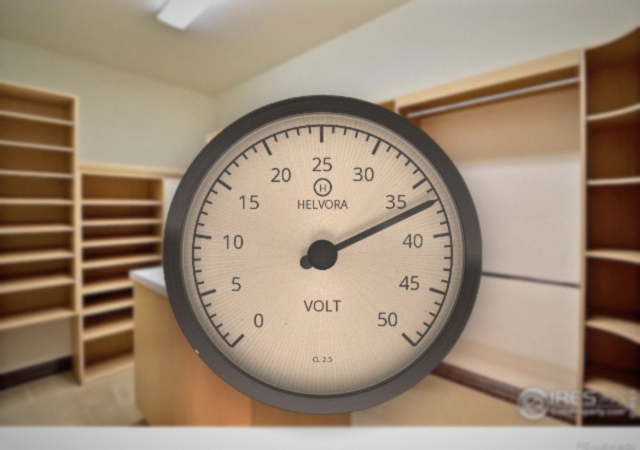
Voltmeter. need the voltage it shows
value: 37 V
